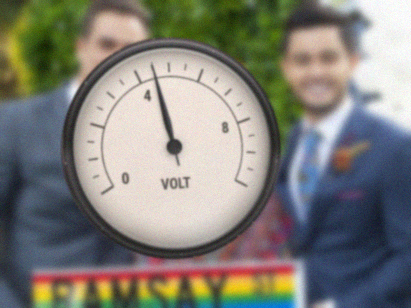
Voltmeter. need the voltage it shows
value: 4.5 V
